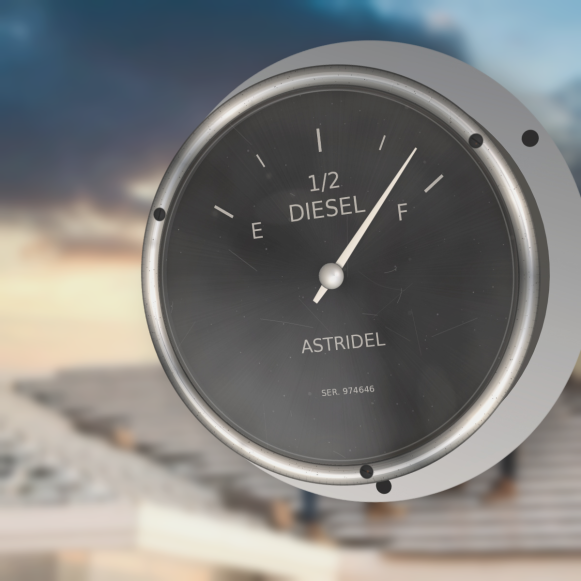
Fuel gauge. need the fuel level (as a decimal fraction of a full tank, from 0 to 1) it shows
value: 0.875
